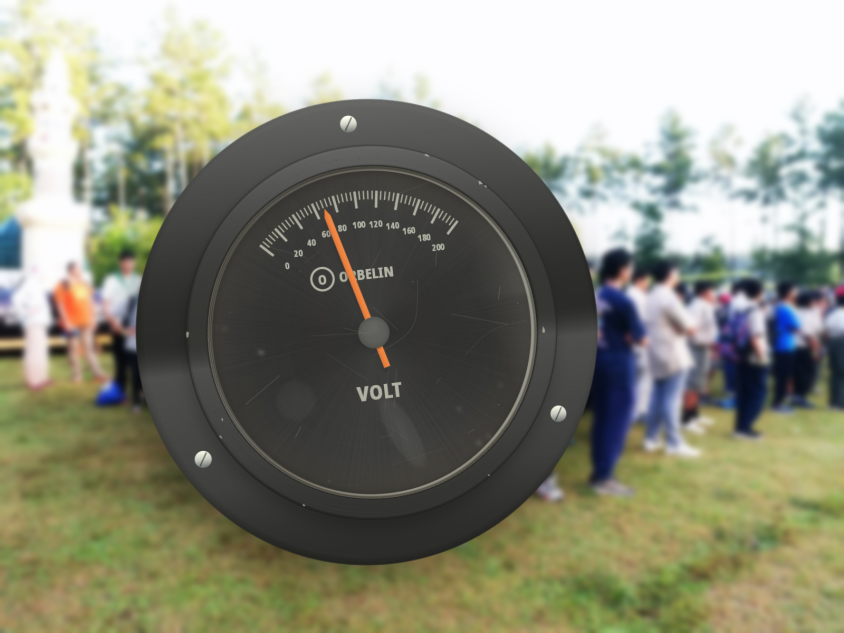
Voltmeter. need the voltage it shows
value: 68 V
